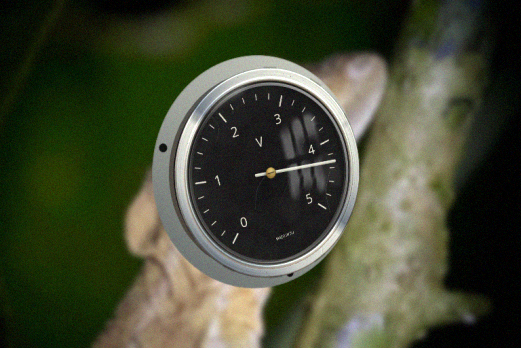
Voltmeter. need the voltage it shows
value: 4.3 V
